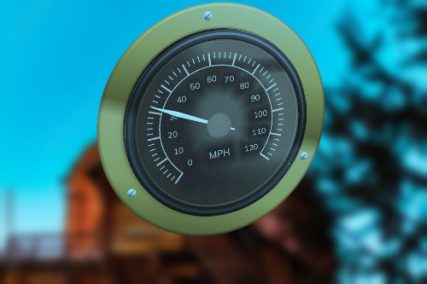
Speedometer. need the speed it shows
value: 32 mph
